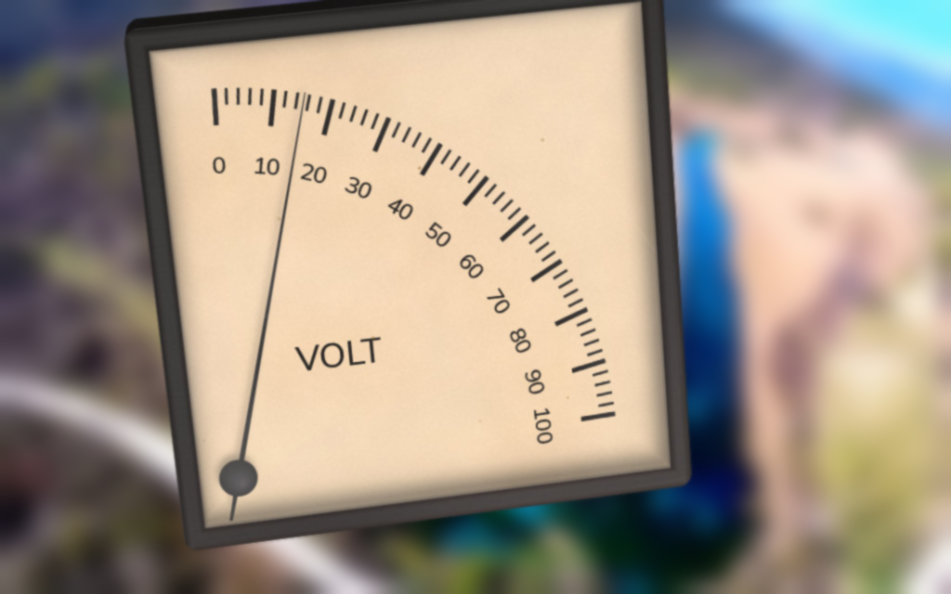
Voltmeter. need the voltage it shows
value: 15 V
